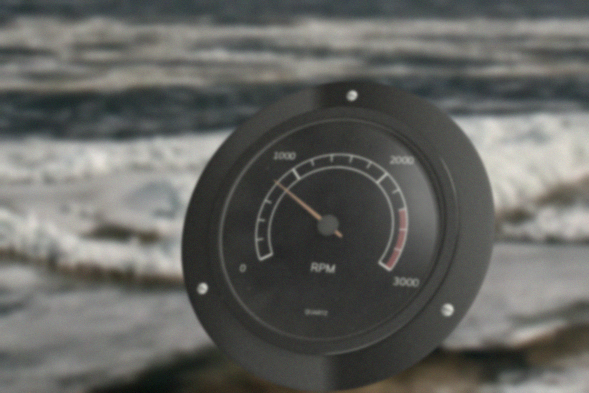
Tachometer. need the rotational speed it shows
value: 800 rpm
